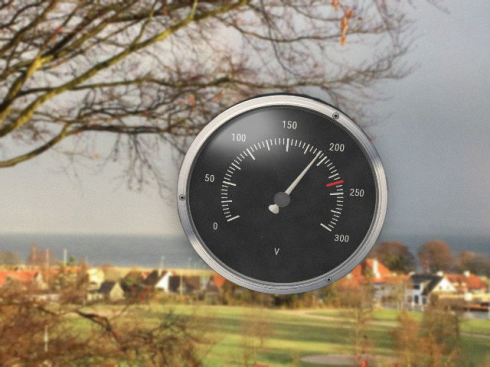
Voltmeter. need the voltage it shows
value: 190 V
